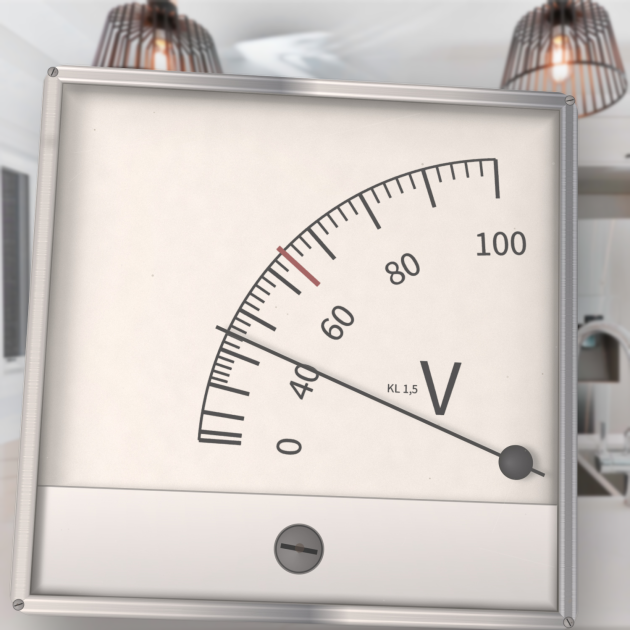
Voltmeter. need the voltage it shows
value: 44 V
